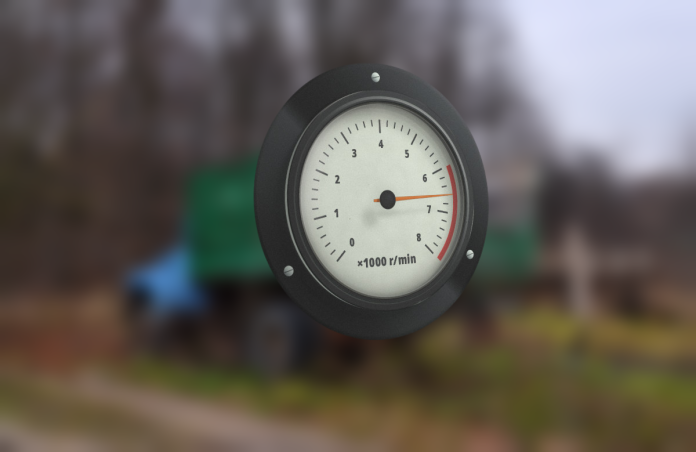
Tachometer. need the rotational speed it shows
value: 6600 rpm
